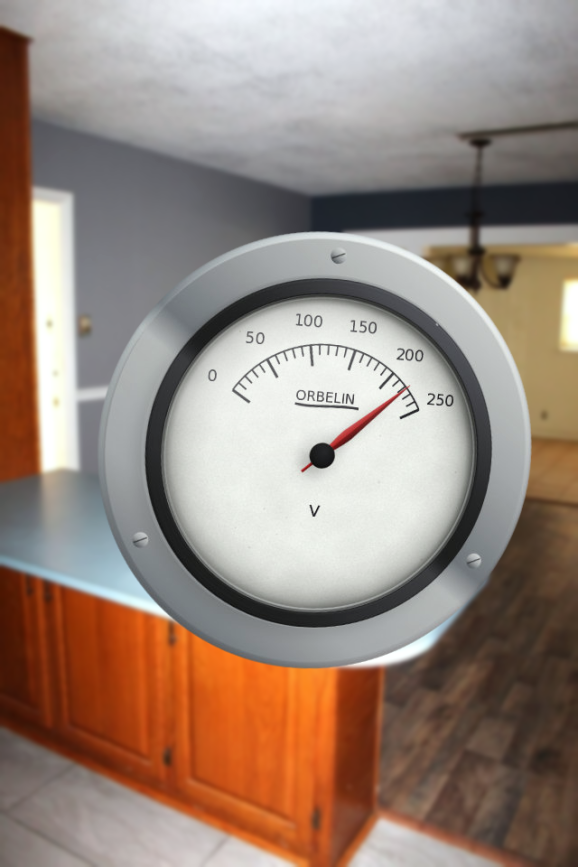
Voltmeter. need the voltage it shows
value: 220 V
